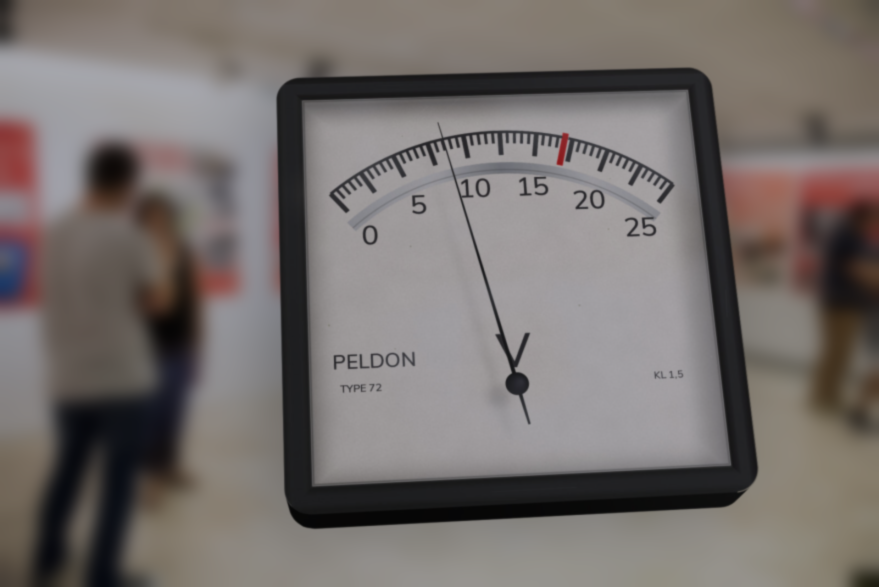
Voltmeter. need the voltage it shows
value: 8.5 V
